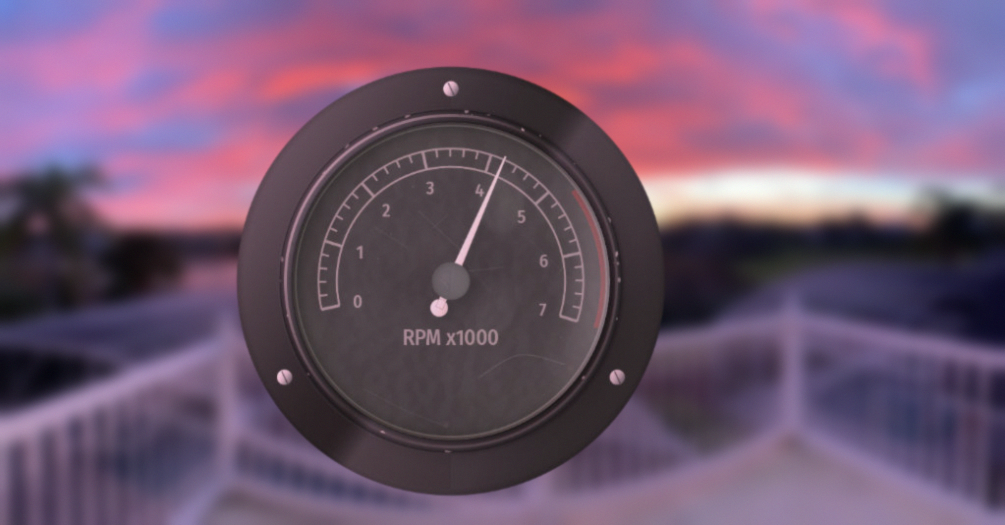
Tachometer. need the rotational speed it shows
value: 4200 rpm
